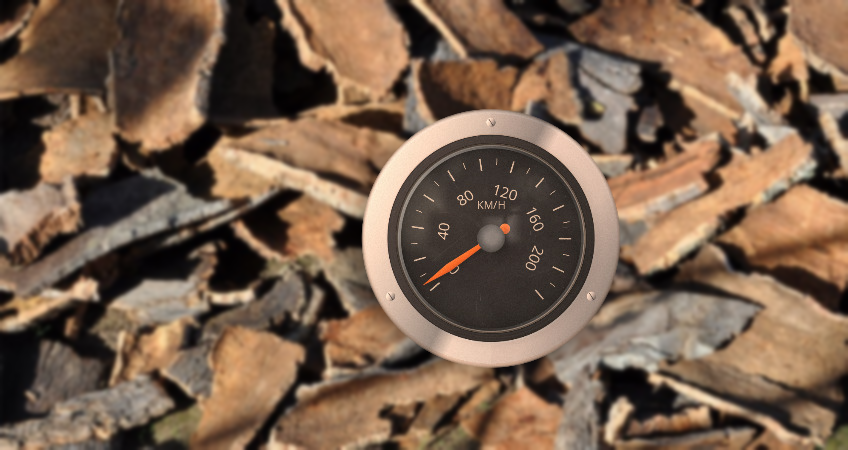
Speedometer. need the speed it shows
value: 5 km/h
